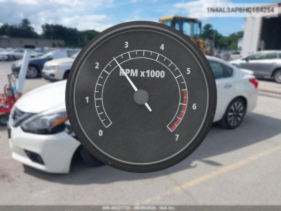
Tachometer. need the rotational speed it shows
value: 2500 rpm
